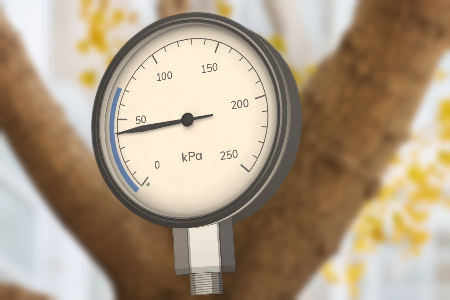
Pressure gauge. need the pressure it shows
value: 40 kPa
